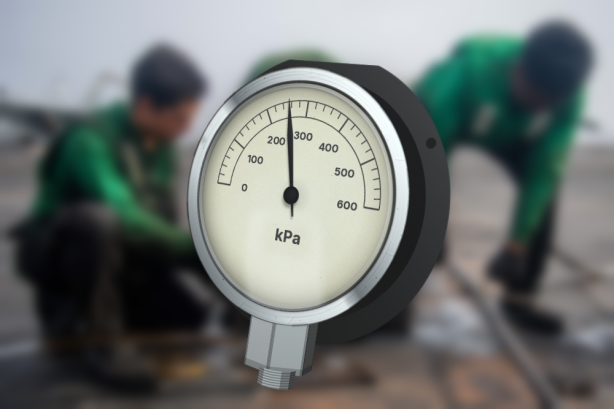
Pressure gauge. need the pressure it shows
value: 260 kPa
